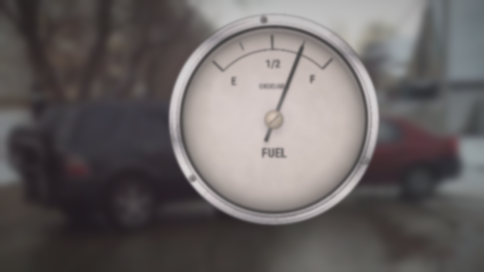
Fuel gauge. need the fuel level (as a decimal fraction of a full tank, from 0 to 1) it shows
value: 0.75
